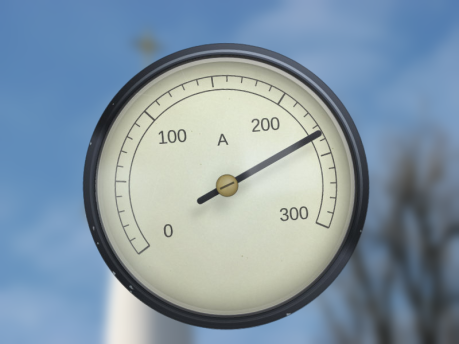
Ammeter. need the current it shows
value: 235 A
